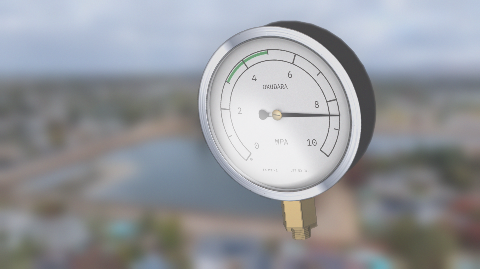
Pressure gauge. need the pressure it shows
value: 8.5 MPa
